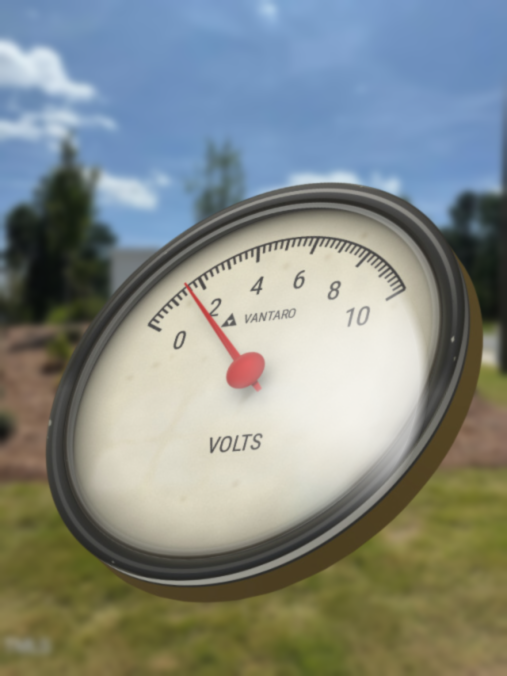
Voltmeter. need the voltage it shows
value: 1.6 V
